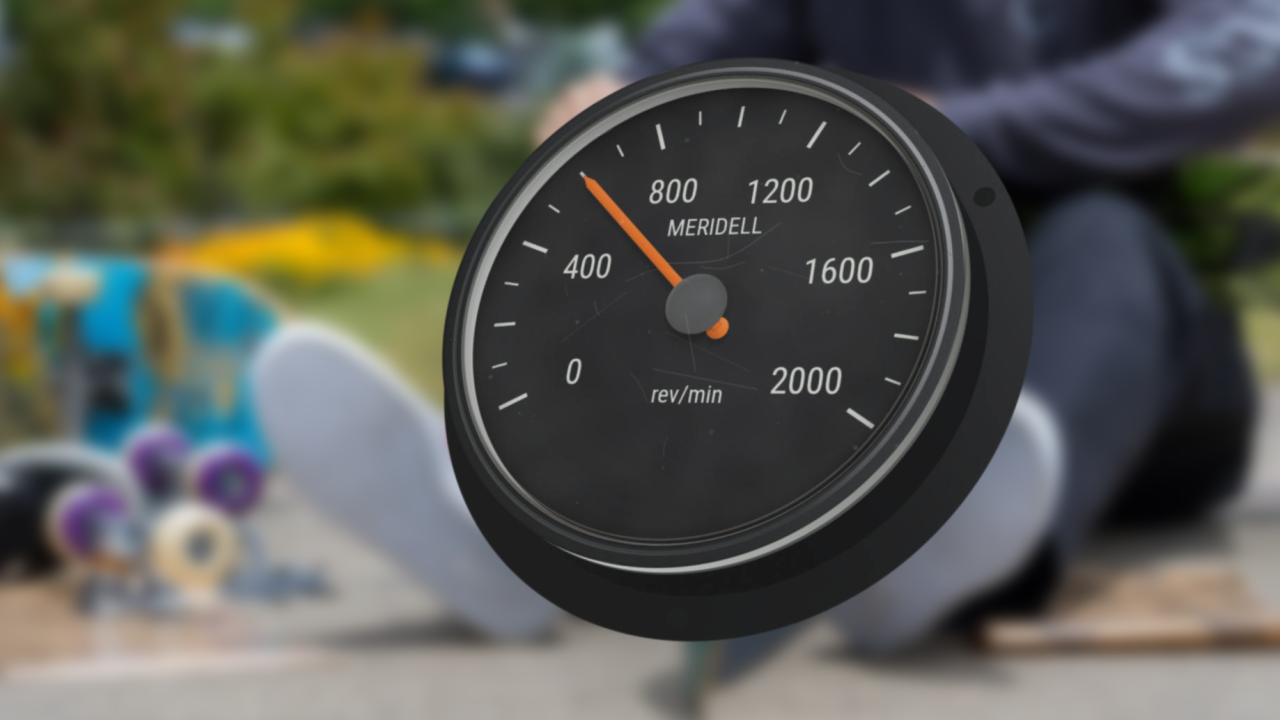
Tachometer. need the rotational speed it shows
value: 600 rpm
